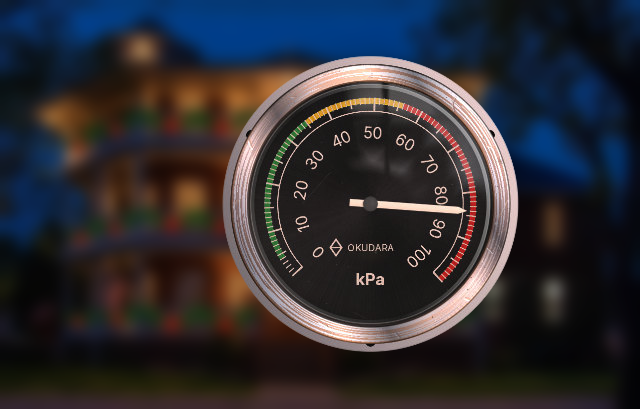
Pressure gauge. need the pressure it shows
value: 84 kPa
